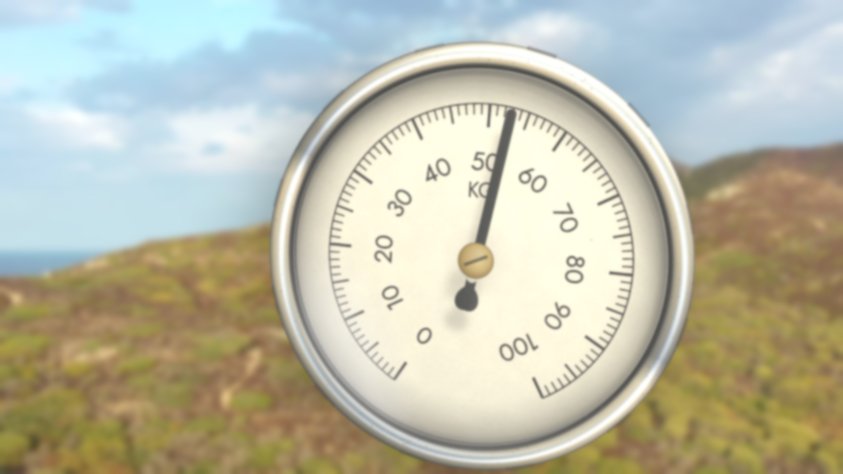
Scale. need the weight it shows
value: 53 kg
